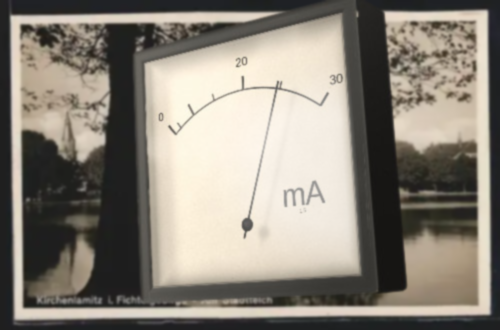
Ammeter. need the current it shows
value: 25 mA
